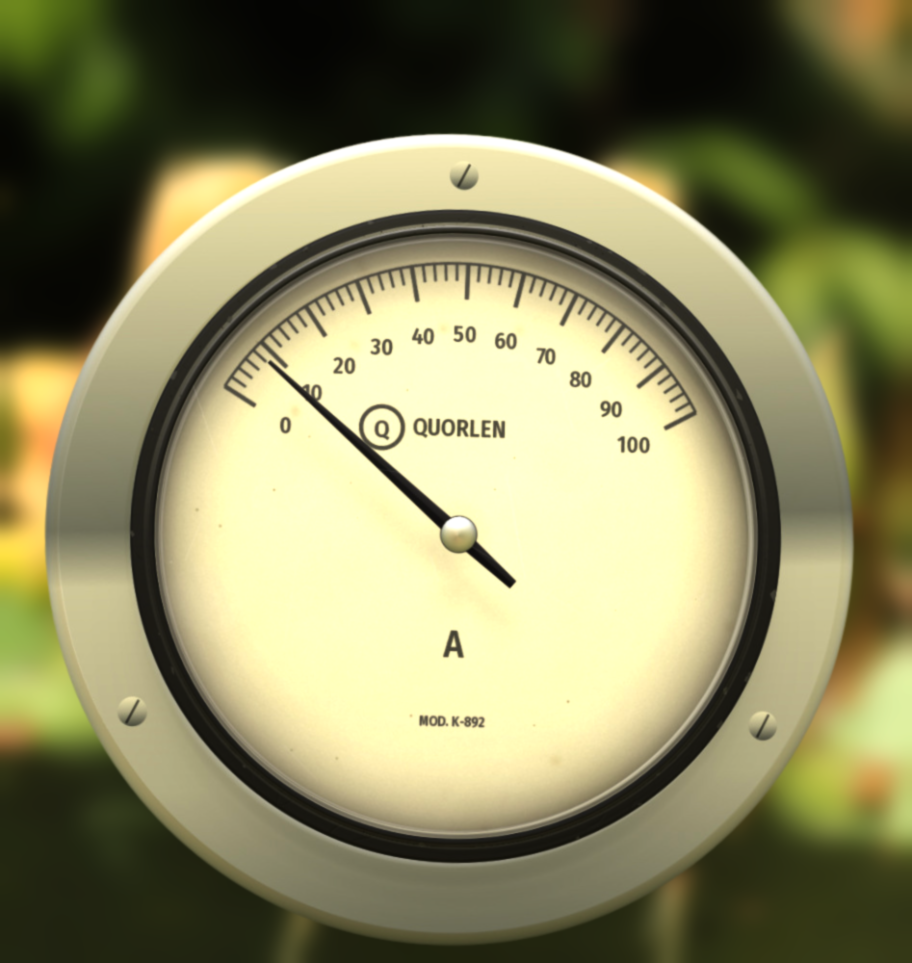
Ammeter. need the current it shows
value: 8 A
